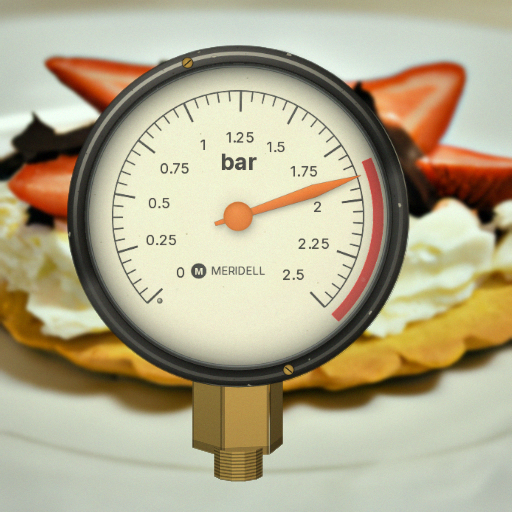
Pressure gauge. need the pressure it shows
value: 1.9 bar
